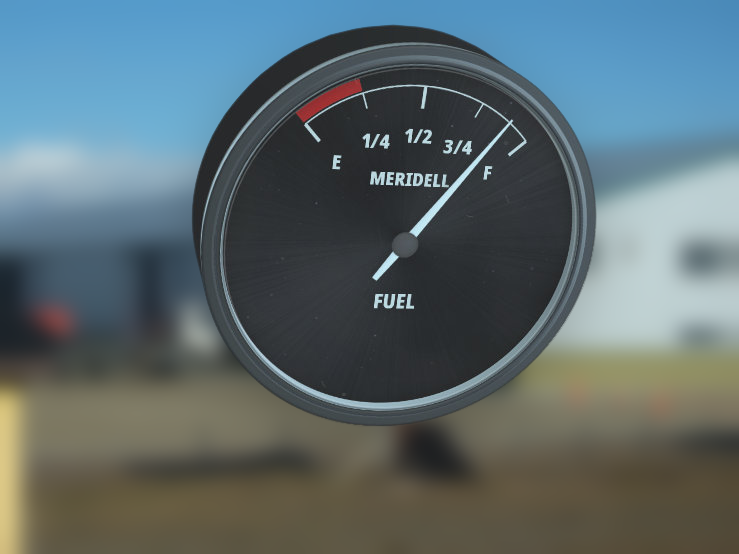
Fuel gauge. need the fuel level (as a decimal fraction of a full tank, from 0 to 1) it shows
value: 0.875
